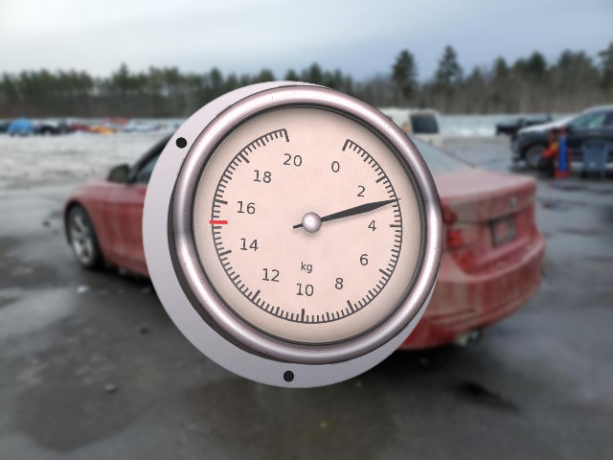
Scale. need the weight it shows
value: 3 kg
